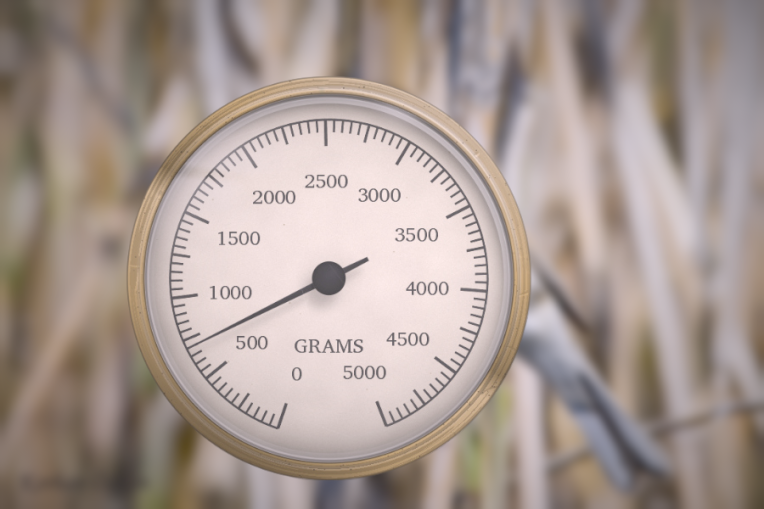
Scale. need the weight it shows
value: 700 g
